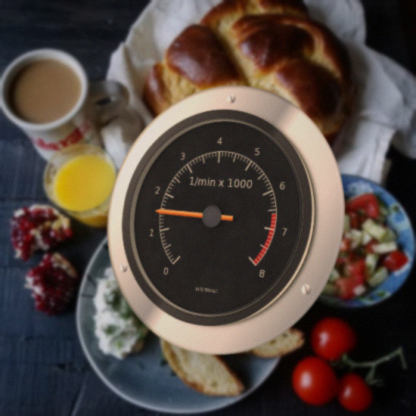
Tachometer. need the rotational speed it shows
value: 1500 rpm
